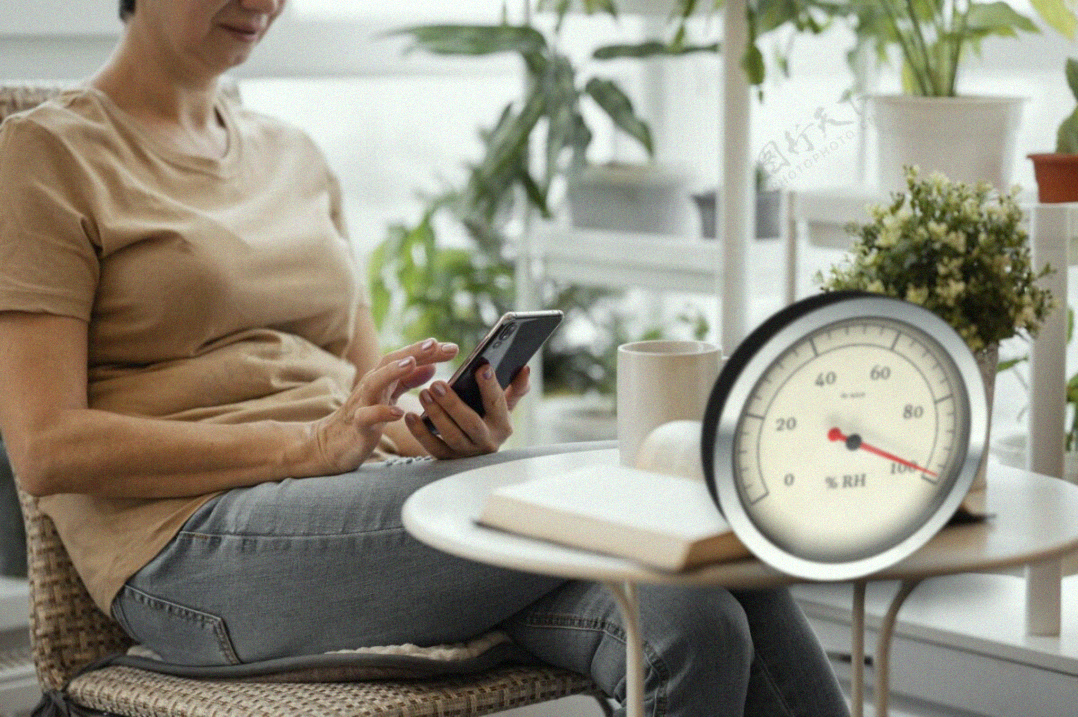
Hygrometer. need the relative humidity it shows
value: 98 %
